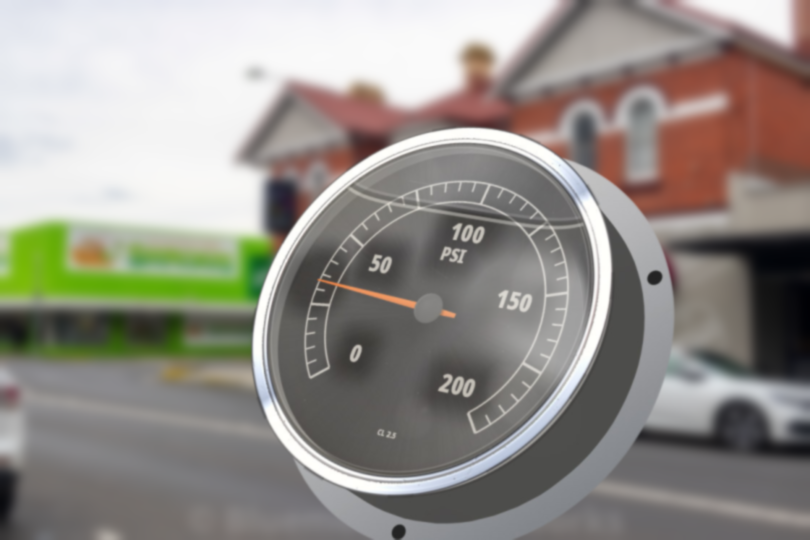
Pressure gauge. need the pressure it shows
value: 32.5 psi
